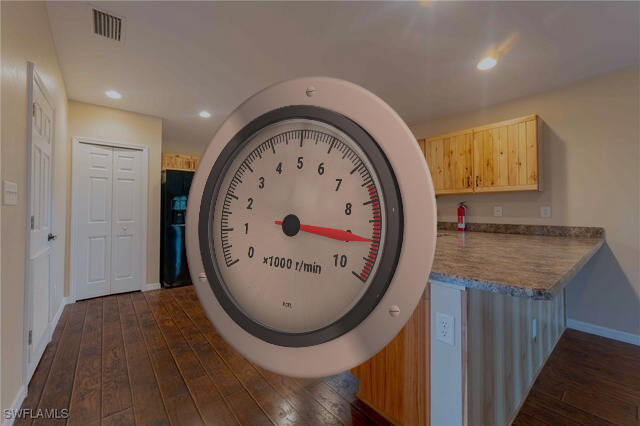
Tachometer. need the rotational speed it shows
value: 9000 rpm
